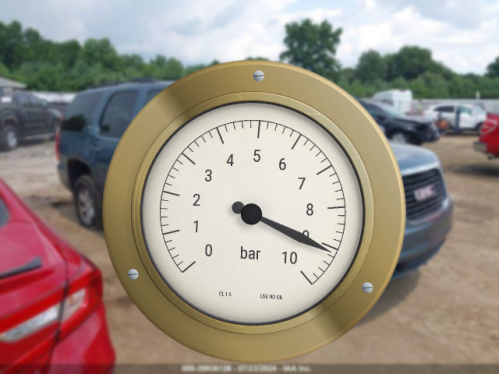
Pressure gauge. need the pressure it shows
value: 9.1 bar
